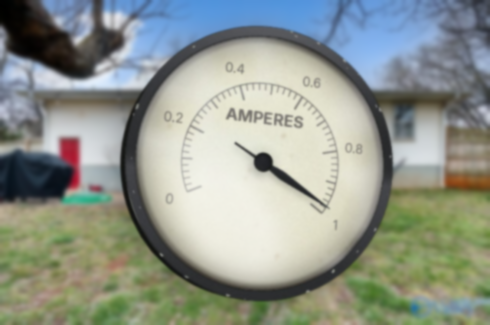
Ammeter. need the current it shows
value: 0.98 A
